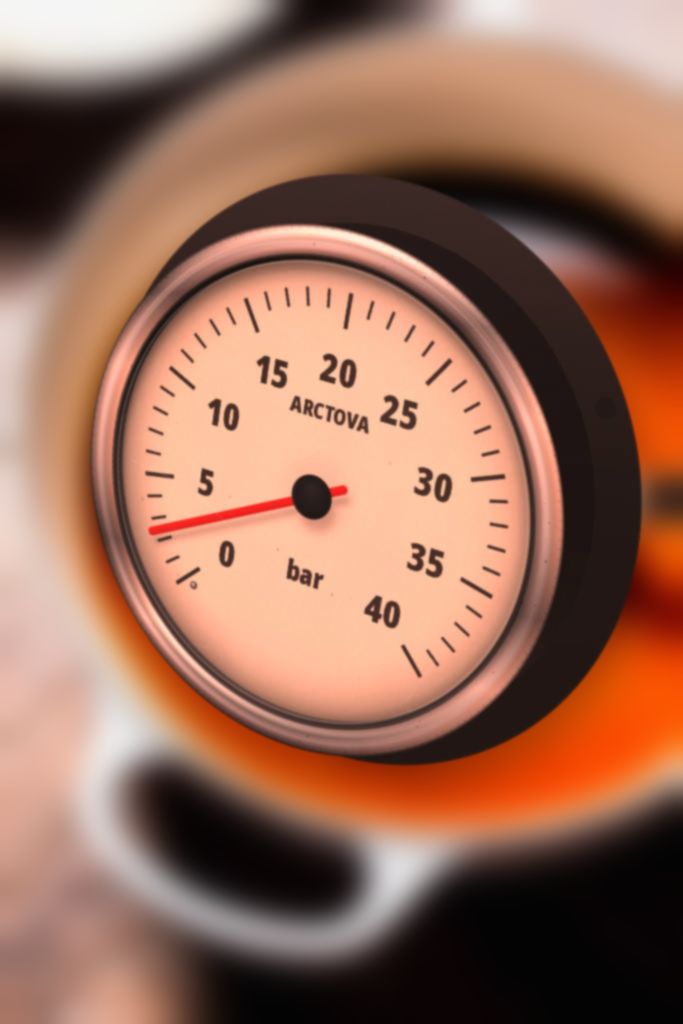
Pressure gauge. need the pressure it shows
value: 2.5 bar
